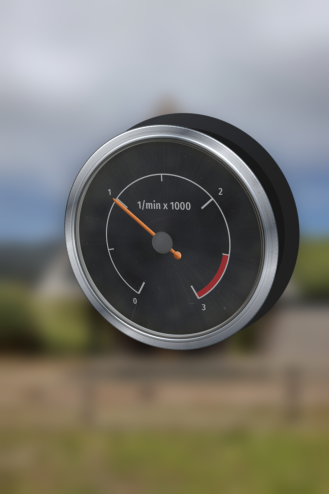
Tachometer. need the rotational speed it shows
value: 1000 rpm
